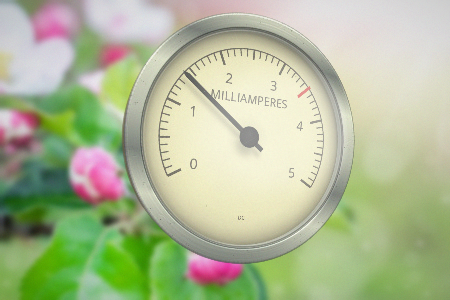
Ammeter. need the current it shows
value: 1.4 mA
